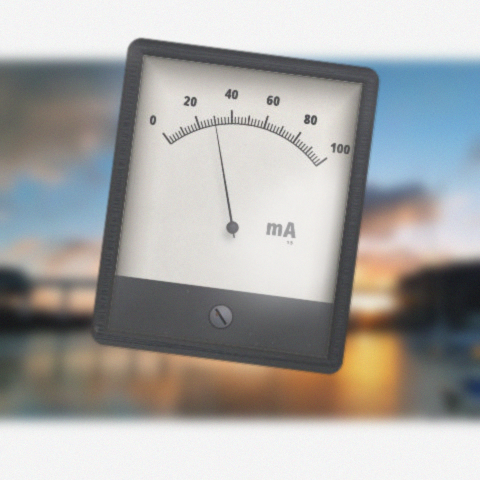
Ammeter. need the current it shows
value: 30 mA
